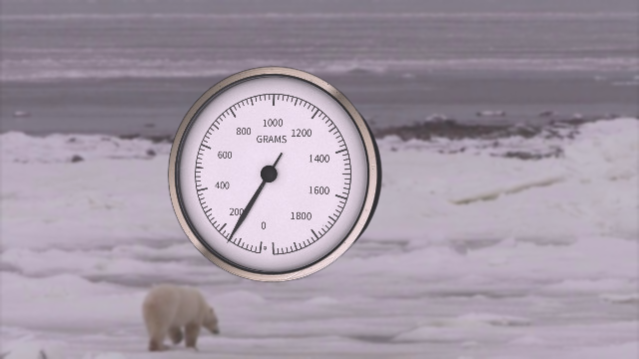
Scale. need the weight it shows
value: 140 g
